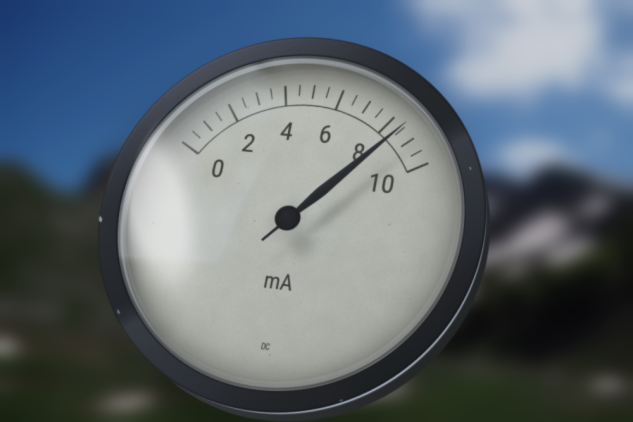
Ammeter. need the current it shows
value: 8.5 mA
